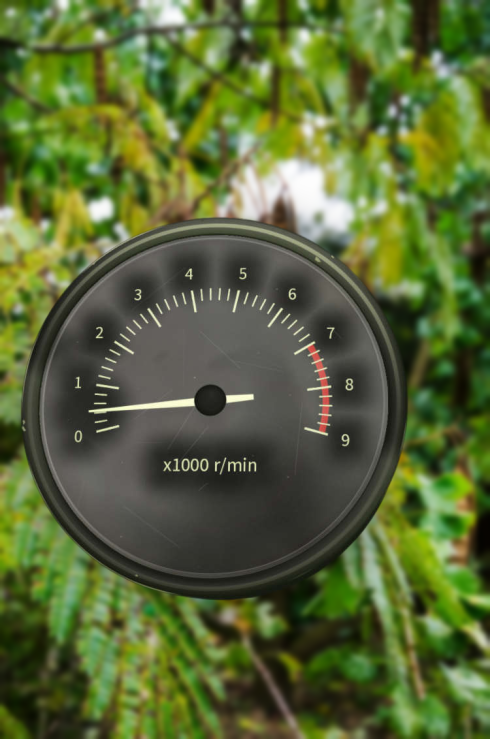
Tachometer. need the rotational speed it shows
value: 400 rpm
